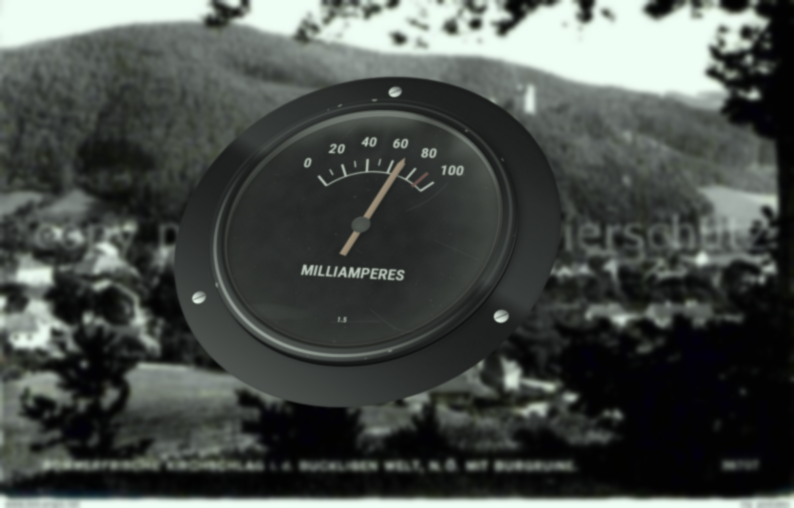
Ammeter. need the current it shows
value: 70 mA
